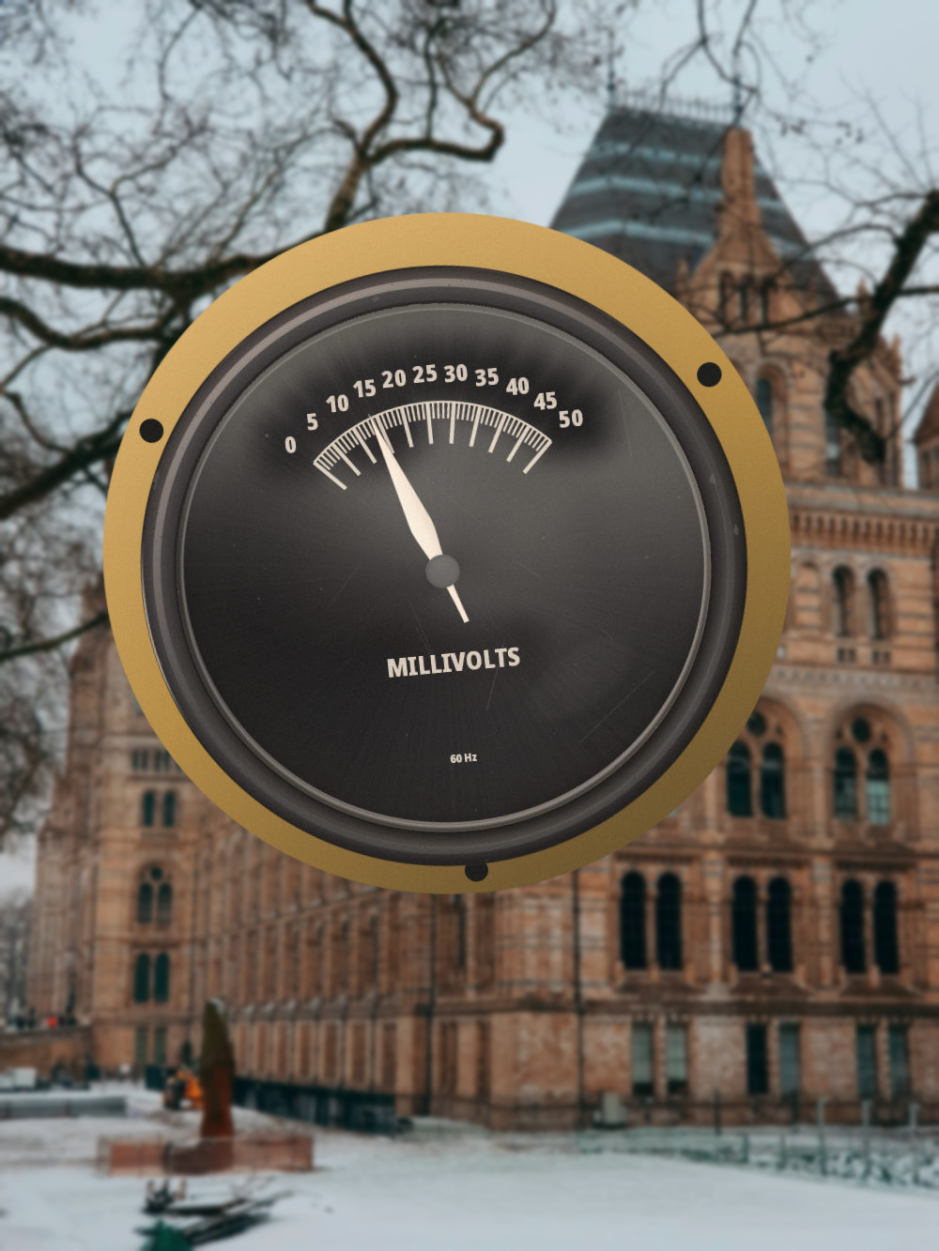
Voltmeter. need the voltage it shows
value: 14 mV
